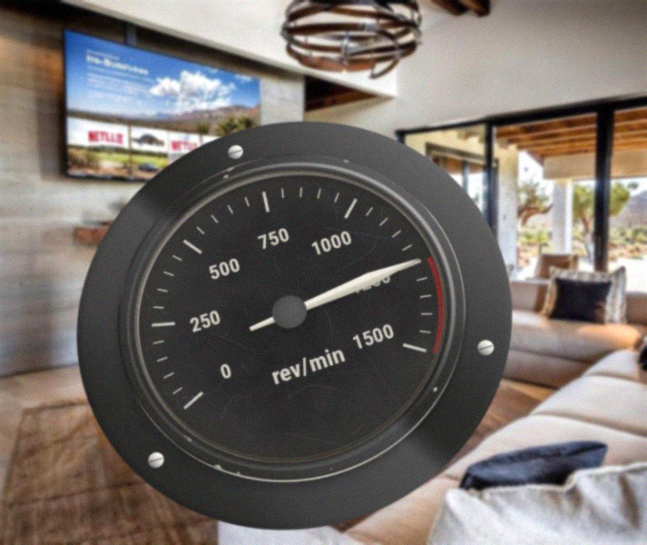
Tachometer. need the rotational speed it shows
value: 1250 rpm
